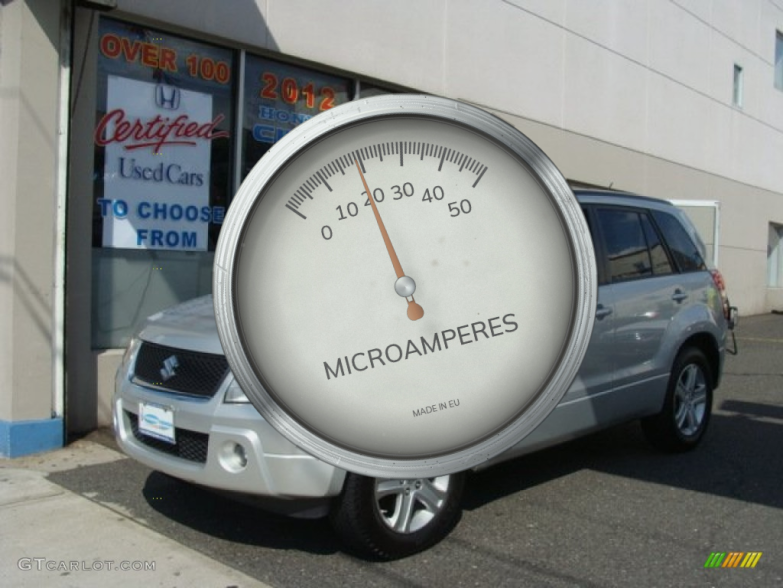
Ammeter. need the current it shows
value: 19 µA
